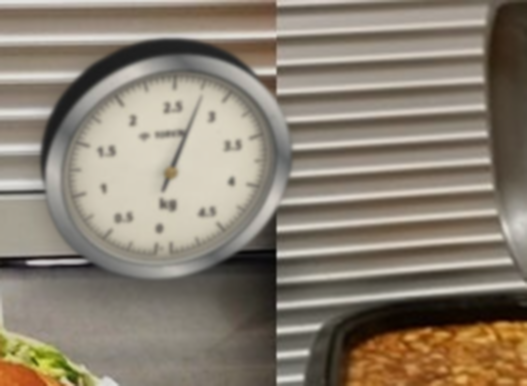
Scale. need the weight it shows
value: 2.75 kg
